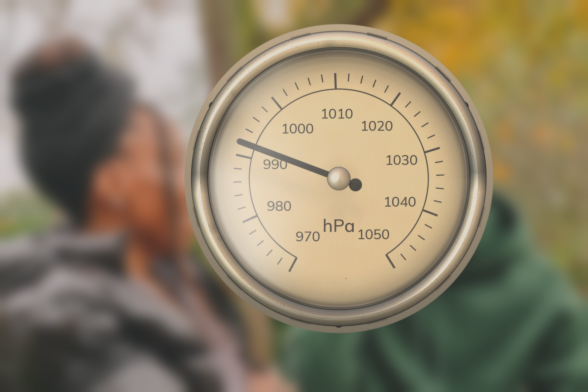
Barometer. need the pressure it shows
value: 992 hPa
